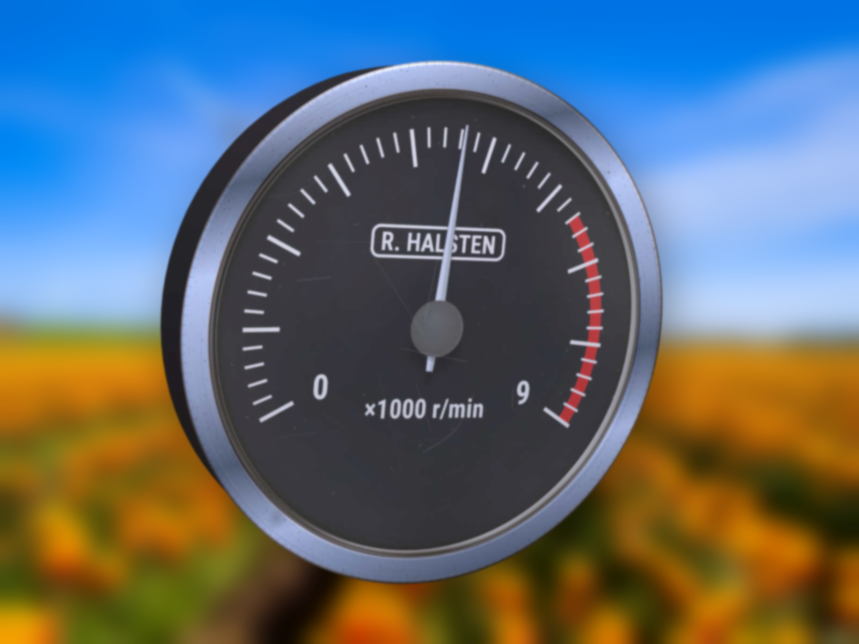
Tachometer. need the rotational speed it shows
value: 4600 rpm
